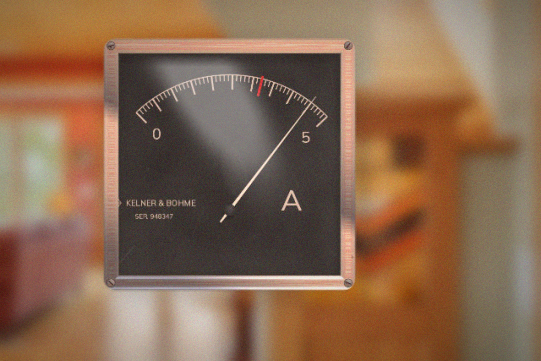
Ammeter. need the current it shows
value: 4.5 A
